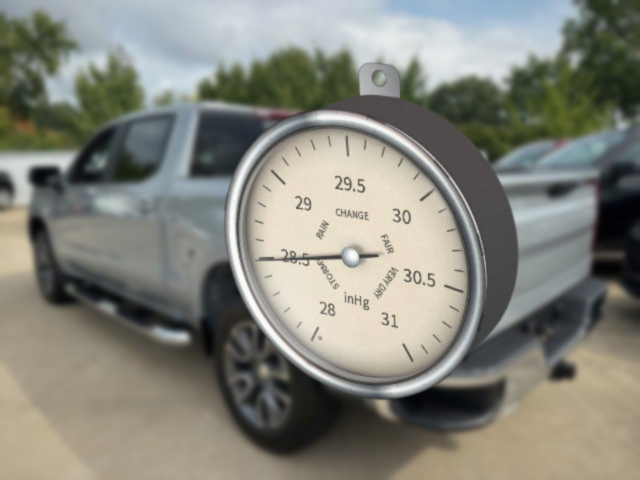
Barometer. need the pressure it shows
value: 28.5 inHg
